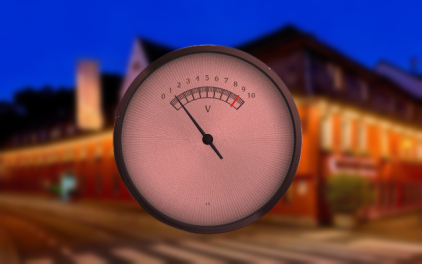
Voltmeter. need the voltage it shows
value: 1 V
